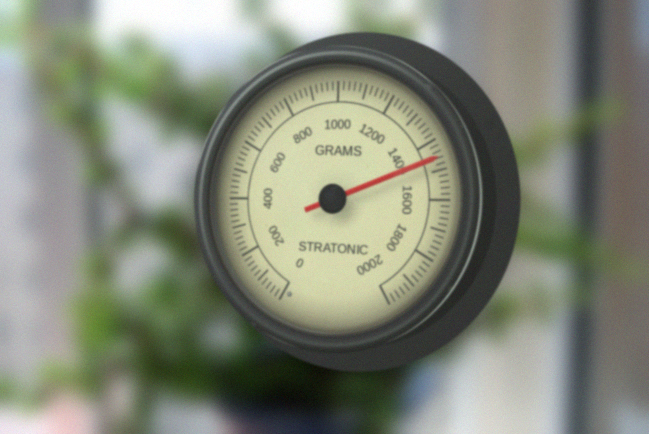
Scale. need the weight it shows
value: 1460 g
